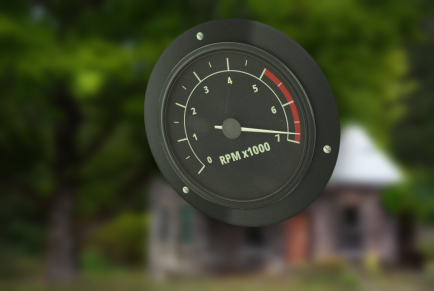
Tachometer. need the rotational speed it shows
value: 6750 rpm
